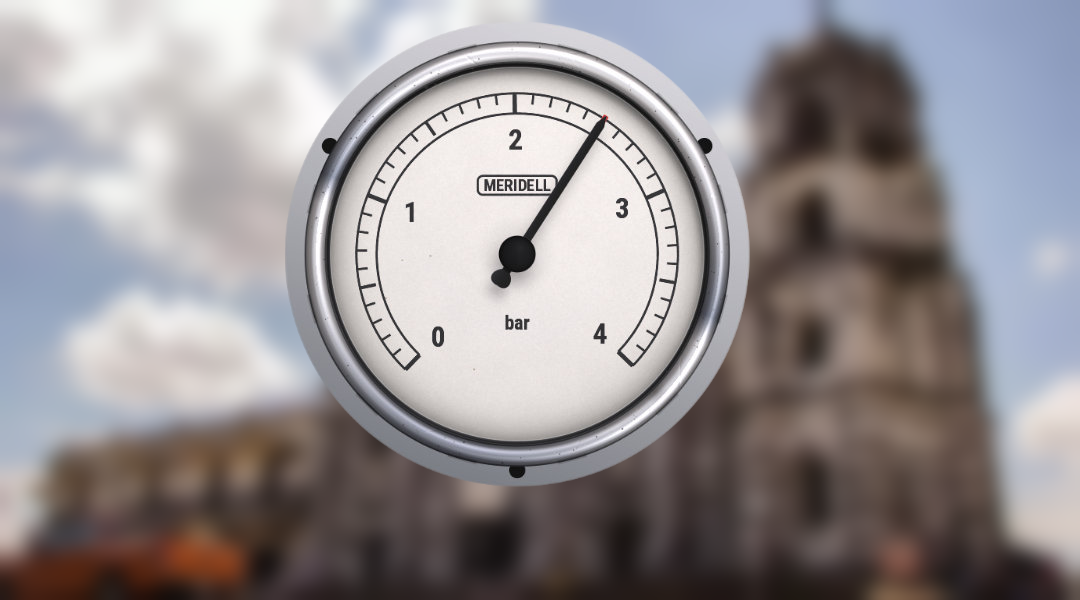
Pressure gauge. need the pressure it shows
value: 2.5 bar
